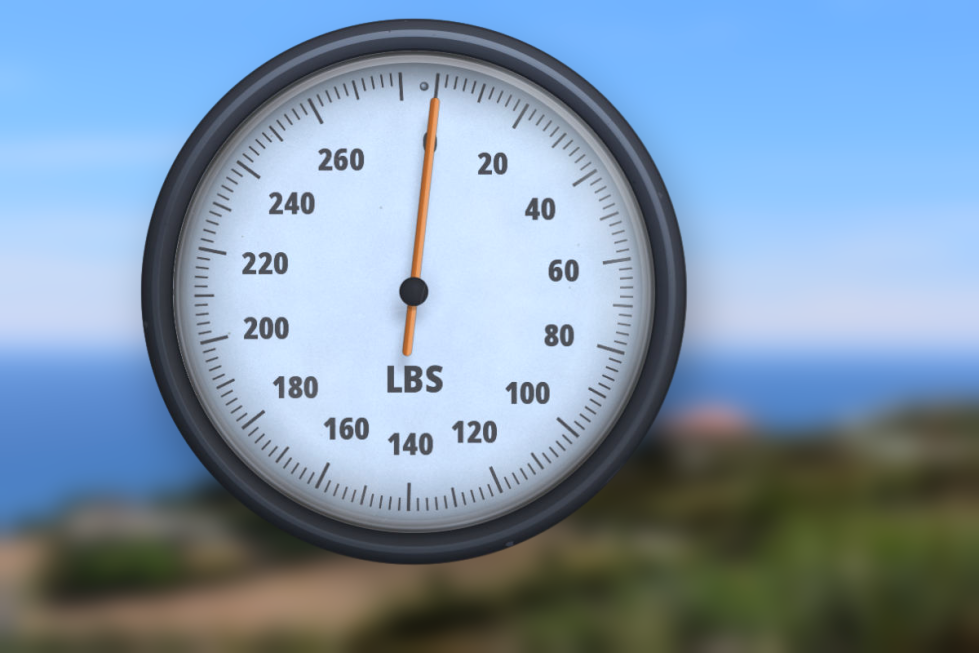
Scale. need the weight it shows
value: 0 lb
